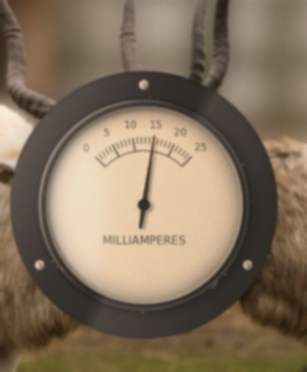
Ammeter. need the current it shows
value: 15 mA
